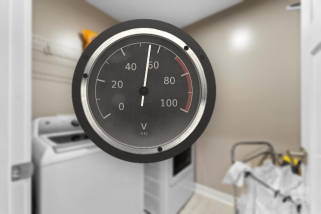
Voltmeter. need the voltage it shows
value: 55 V
